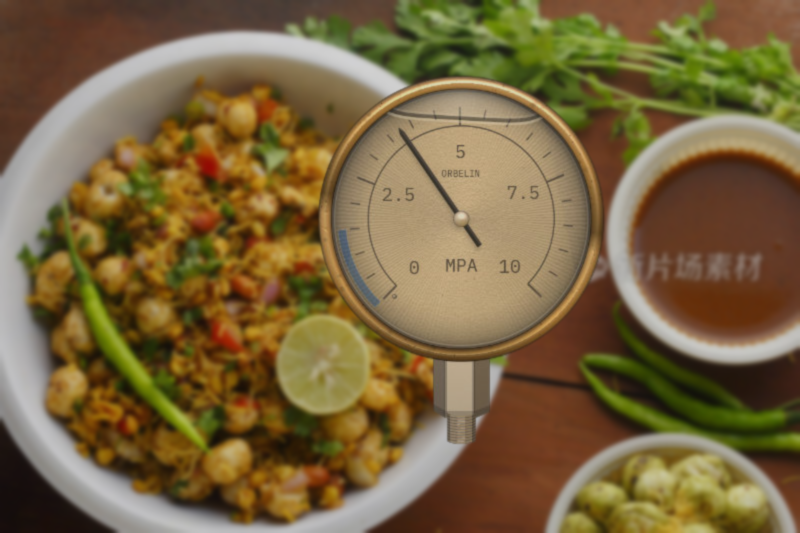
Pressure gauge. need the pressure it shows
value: 3.75 MPa
